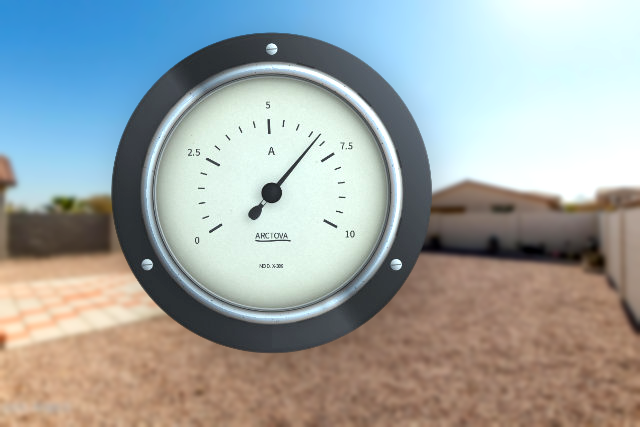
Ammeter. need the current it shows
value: 6.75 A
